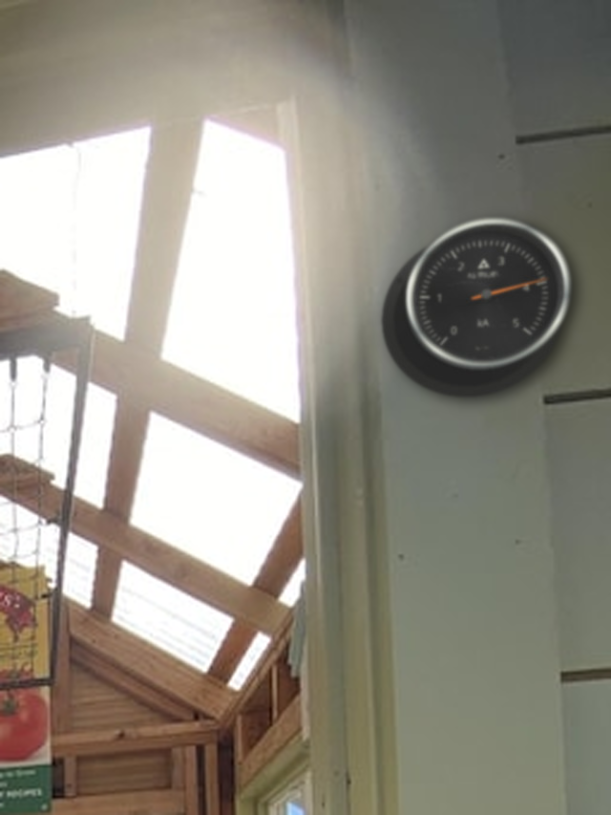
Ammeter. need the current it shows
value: 4 kA
